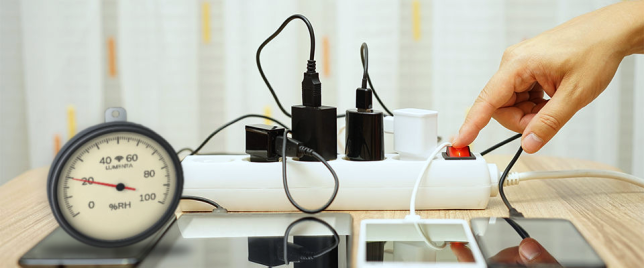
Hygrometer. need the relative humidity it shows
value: 20 %
